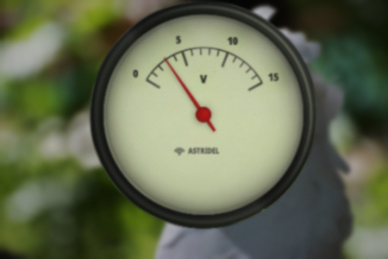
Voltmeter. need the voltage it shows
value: 3 V
